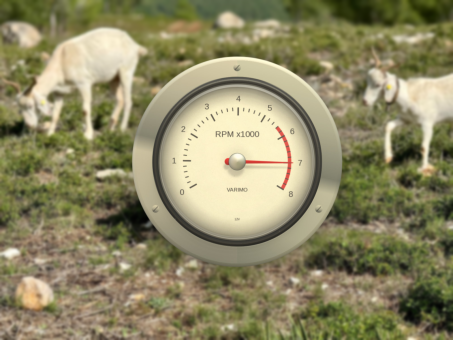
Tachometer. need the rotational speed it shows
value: 7000 rpm
